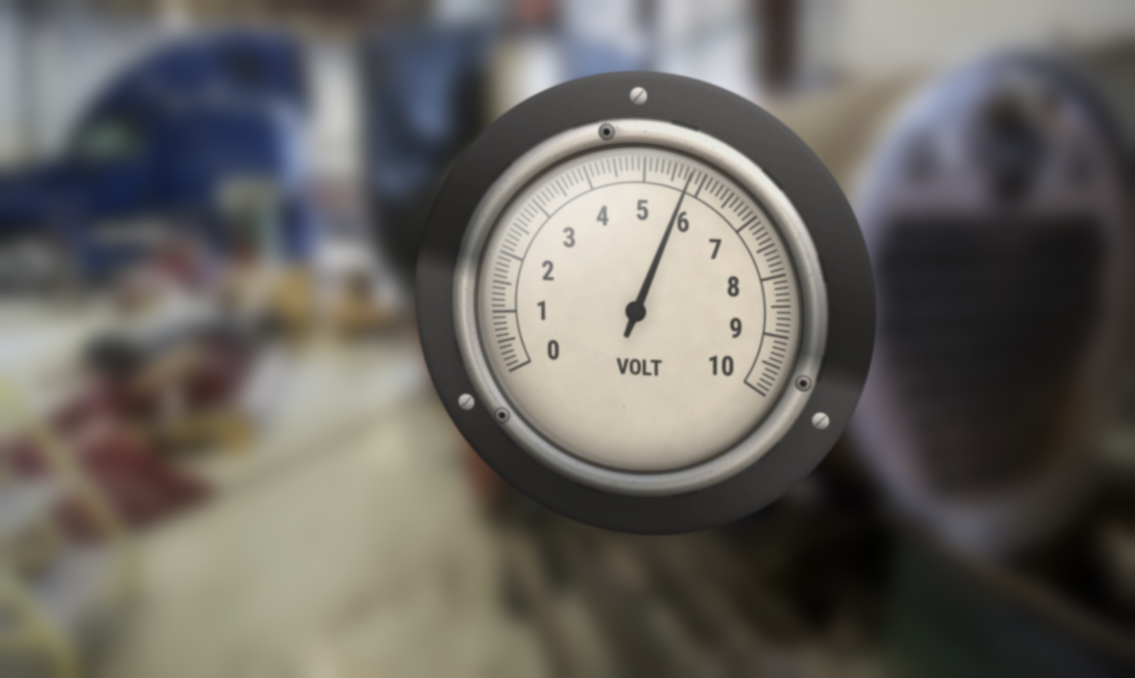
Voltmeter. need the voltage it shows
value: 5.8 V
